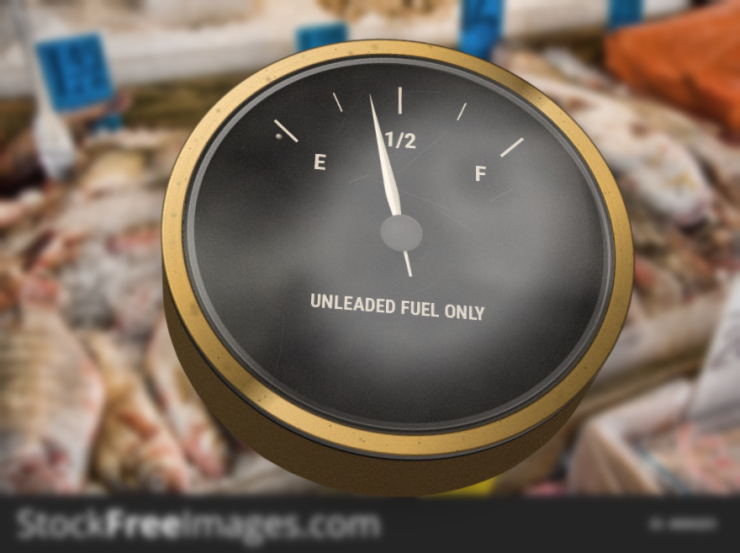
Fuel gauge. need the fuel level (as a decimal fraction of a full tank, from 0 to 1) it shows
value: 0.375
